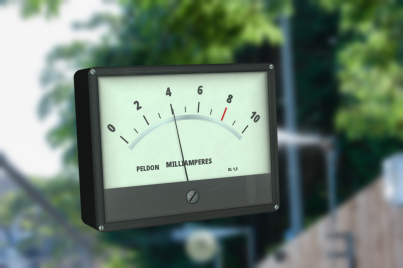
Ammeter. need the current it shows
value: 4 mA
